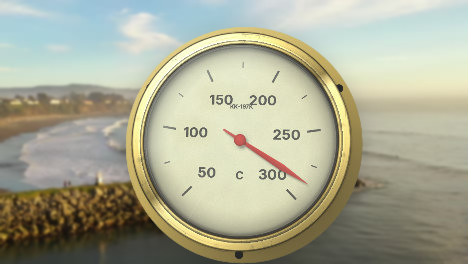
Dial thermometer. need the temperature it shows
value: 287.5 °C
